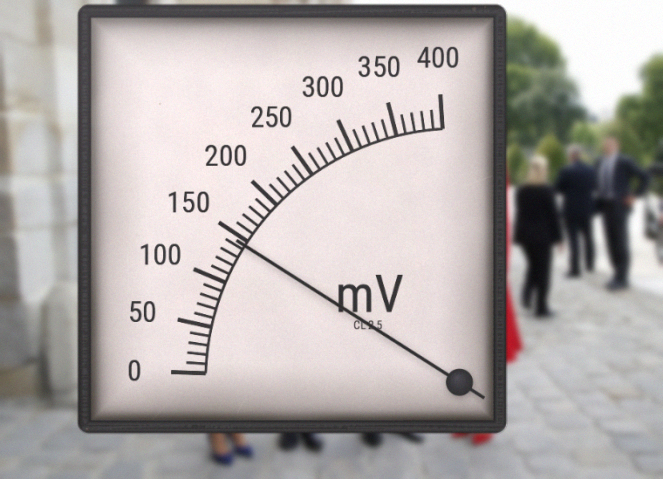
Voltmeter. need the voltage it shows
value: 145 mV
